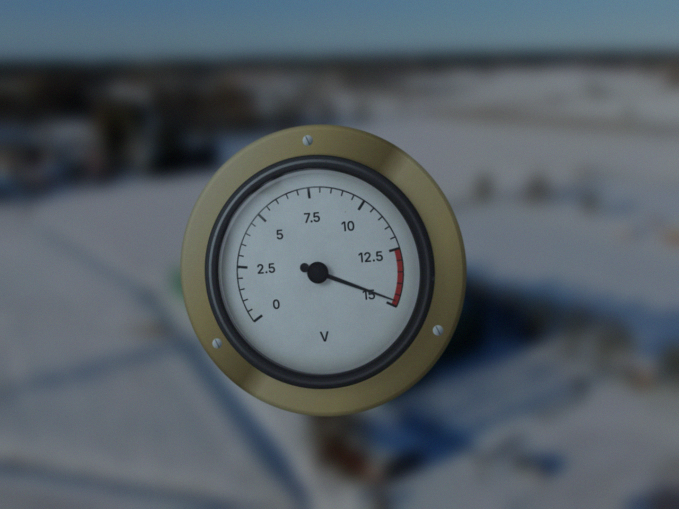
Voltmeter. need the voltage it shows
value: 14.75 V
